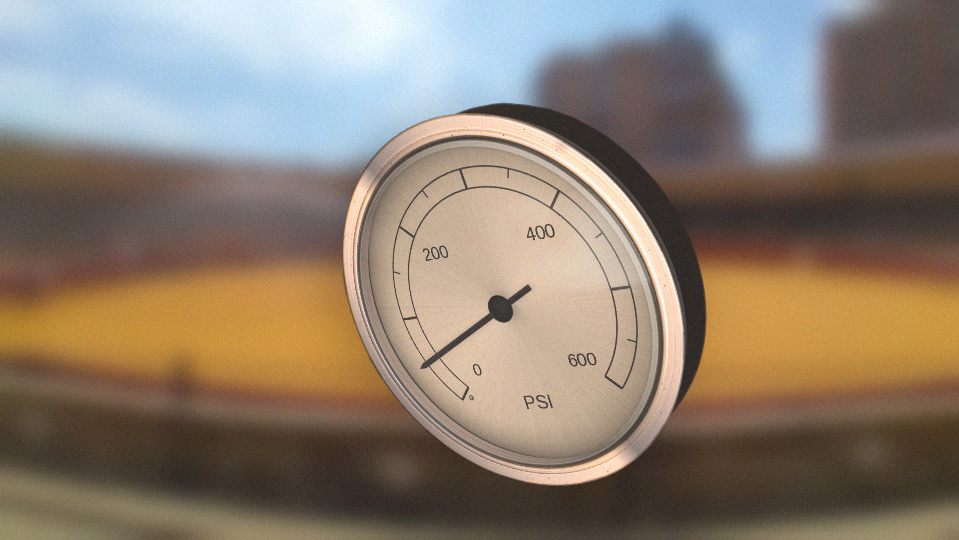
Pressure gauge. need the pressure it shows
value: 50 psi
